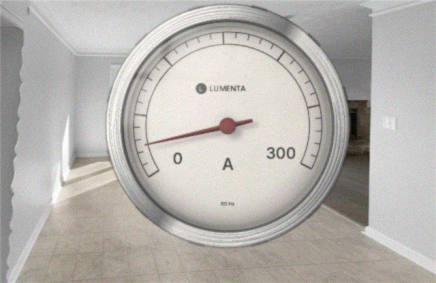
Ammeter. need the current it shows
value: 25 A
